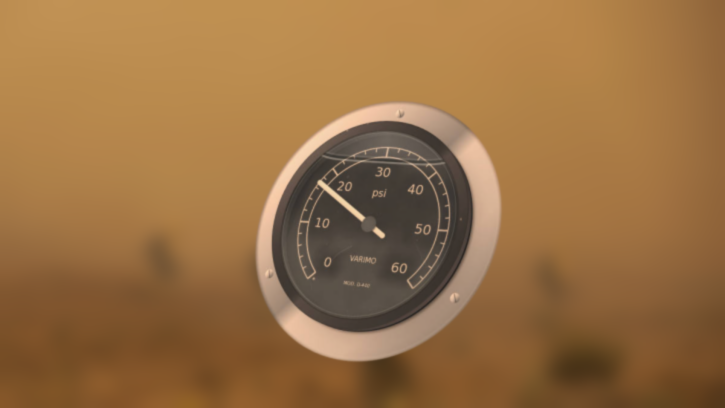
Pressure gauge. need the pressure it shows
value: 17 psi
